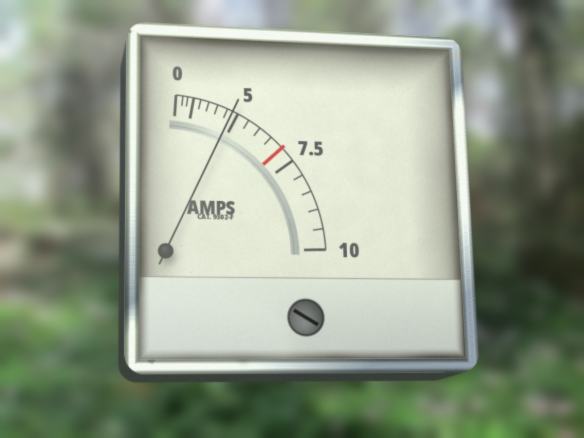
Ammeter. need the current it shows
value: 4.75 A
